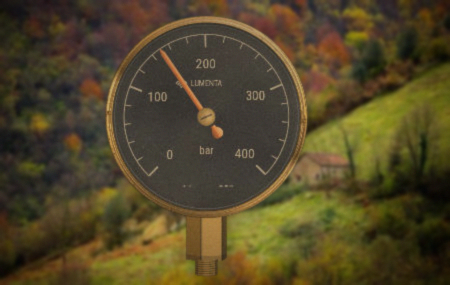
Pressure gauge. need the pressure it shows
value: 150 bar
